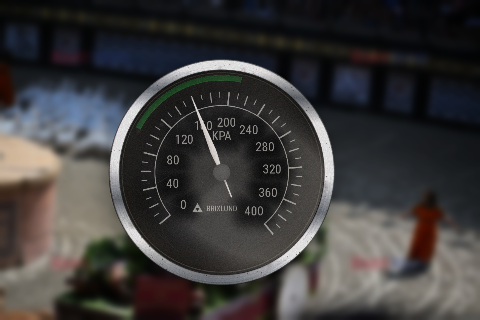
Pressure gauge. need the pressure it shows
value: 160 kPa
